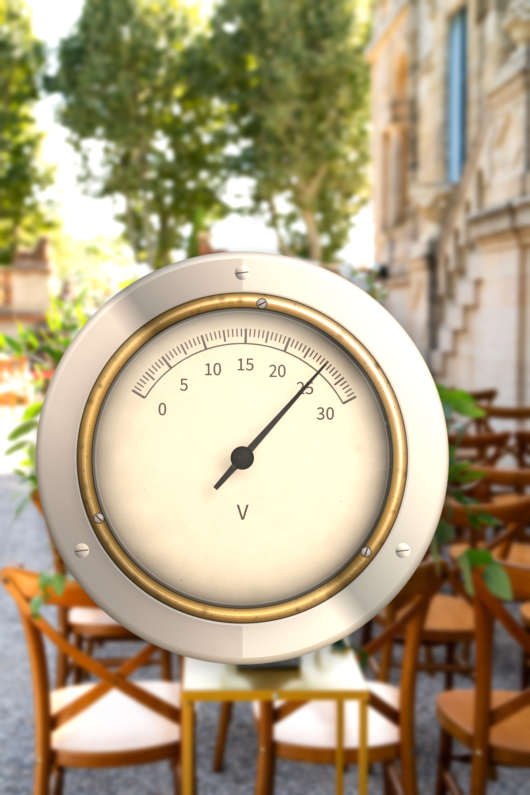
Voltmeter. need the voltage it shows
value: 25 V
